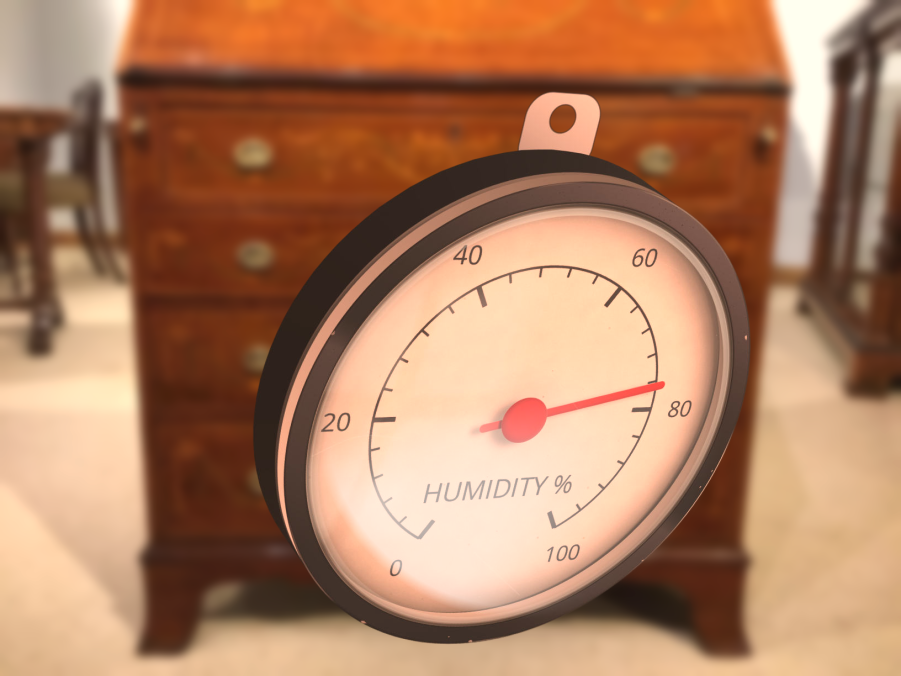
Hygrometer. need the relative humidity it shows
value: 76 %
